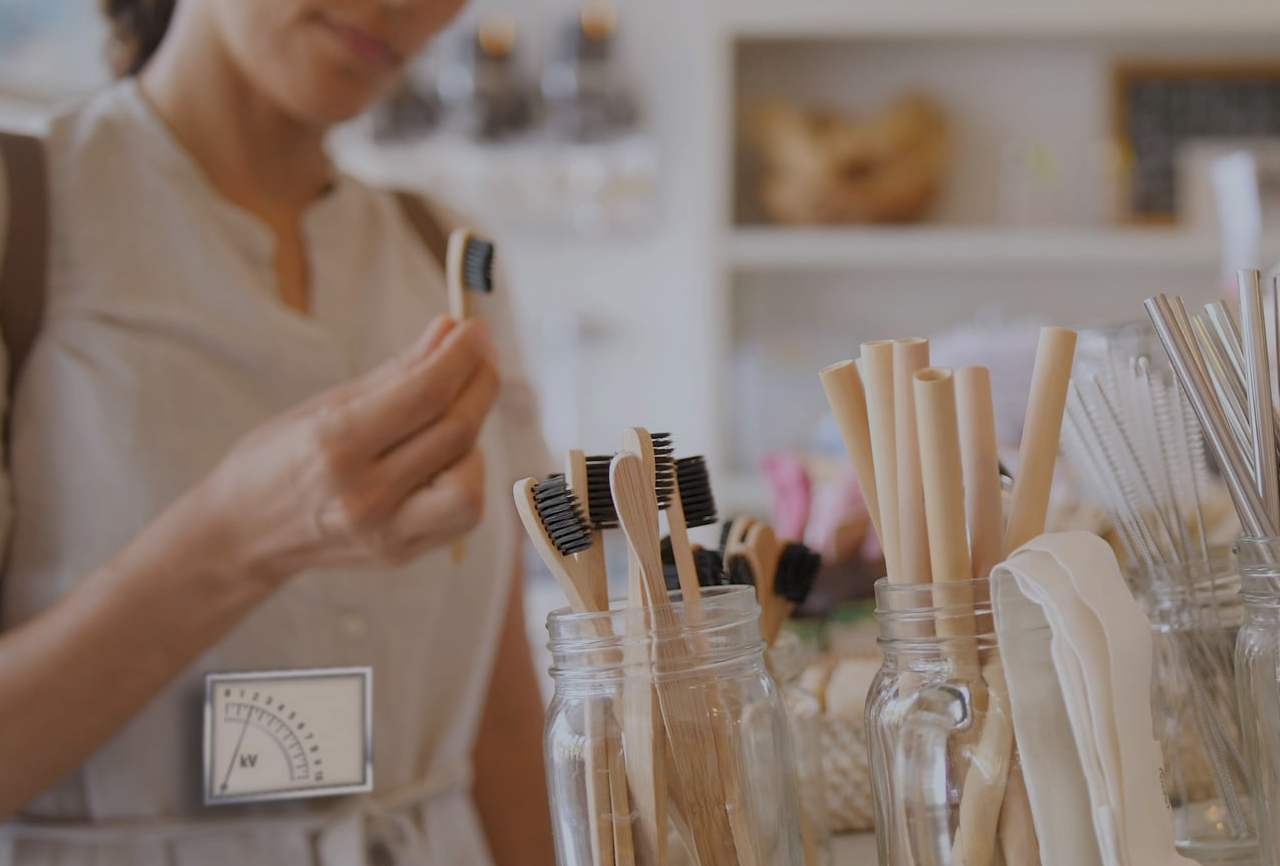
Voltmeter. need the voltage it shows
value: 2 kV
